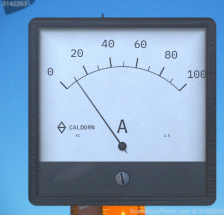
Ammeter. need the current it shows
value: 10 A
